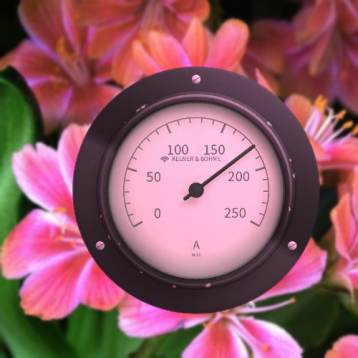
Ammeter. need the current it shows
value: 180 A
